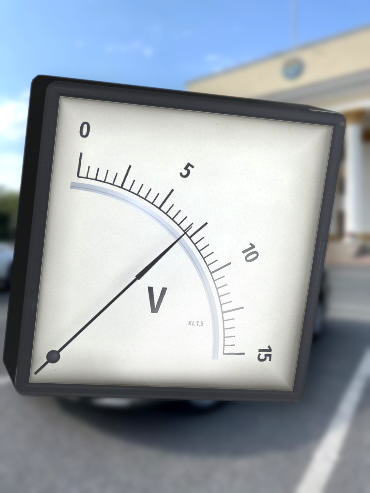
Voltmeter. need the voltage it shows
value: 7 V
